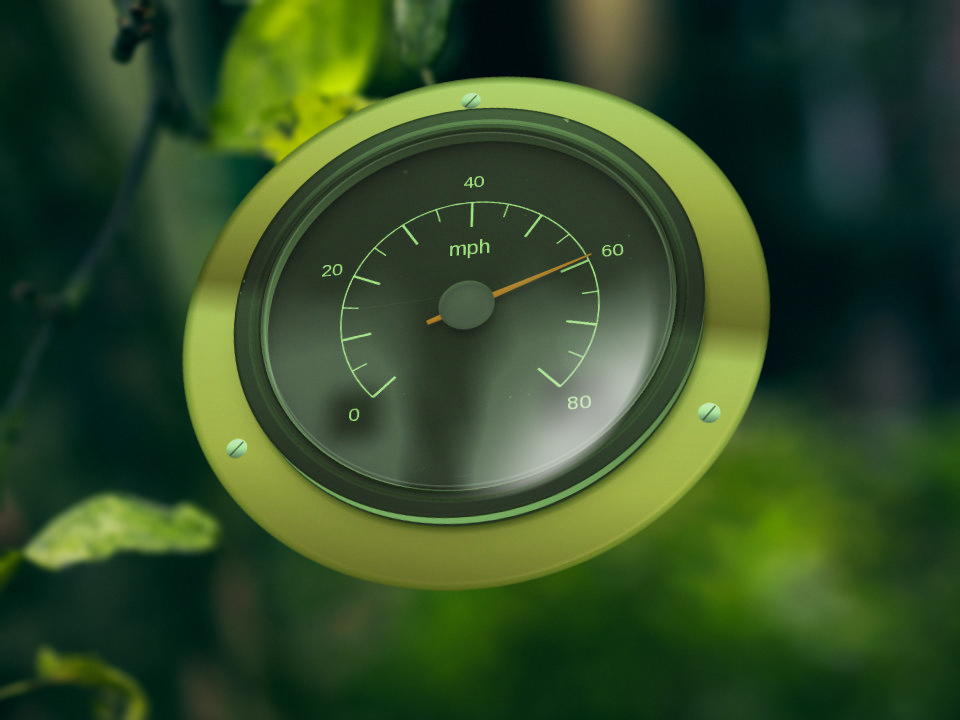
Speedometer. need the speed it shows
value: 60 mph
